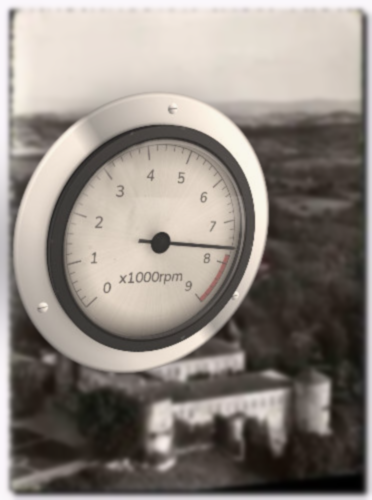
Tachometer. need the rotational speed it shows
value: 7600 rpm
